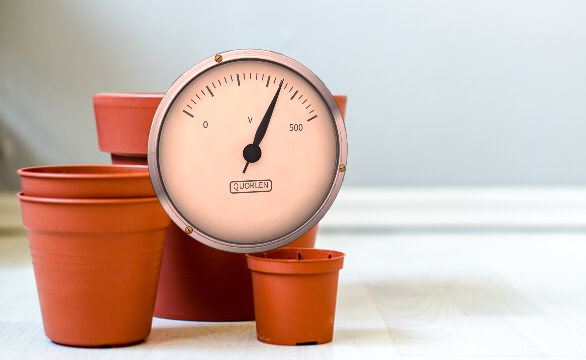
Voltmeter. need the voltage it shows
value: 340 V
